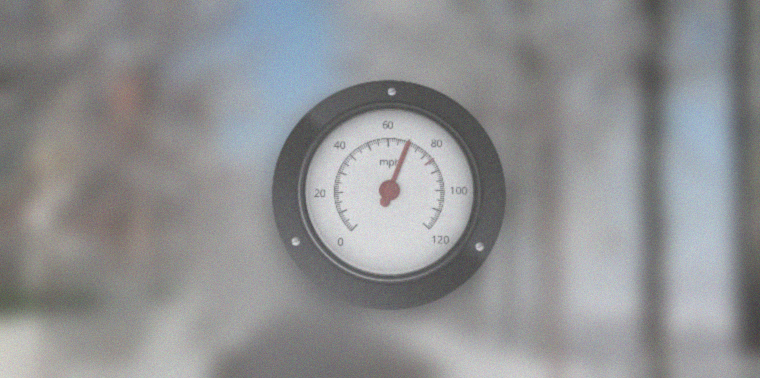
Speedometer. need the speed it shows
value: 70 mph
